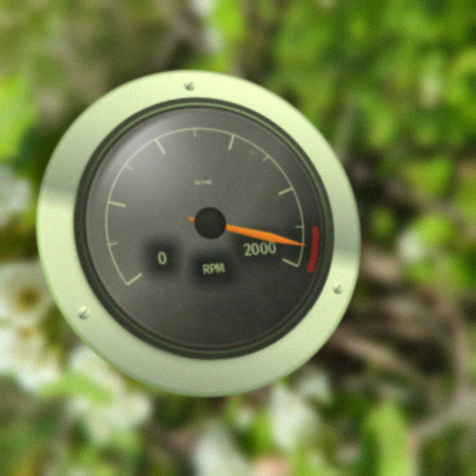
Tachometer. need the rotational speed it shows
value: 1900 rpm
